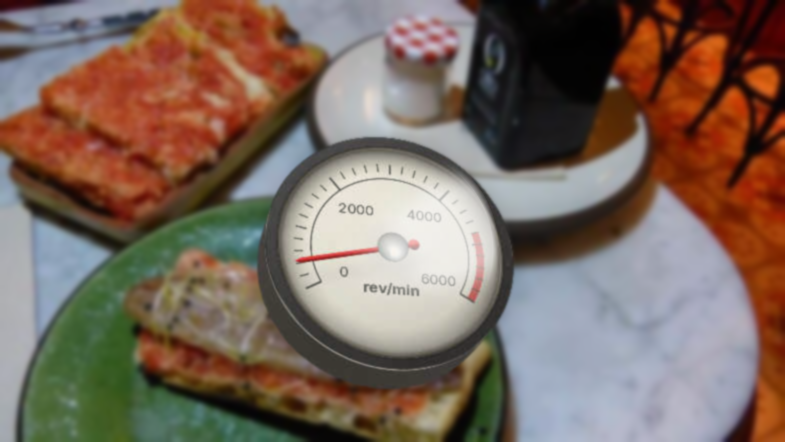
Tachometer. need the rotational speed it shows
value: 400 rpm
